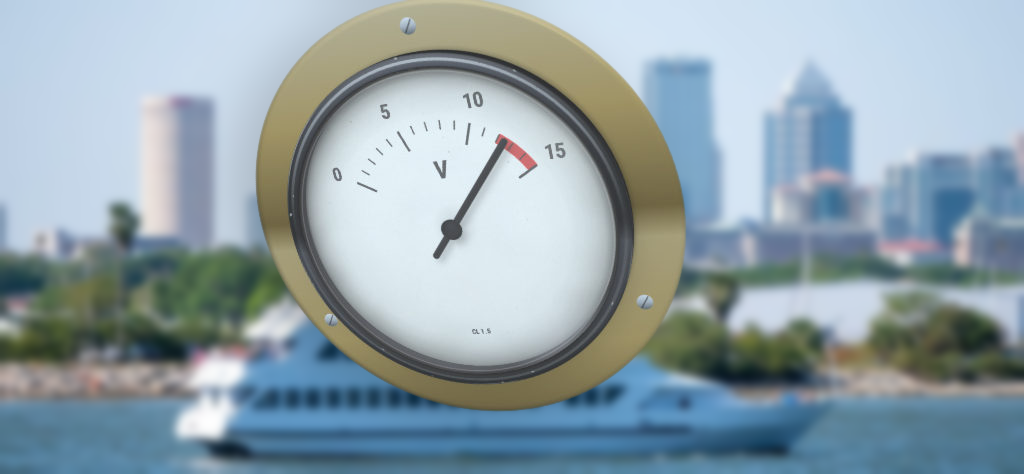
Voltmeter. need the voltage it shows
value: 12.5 V
